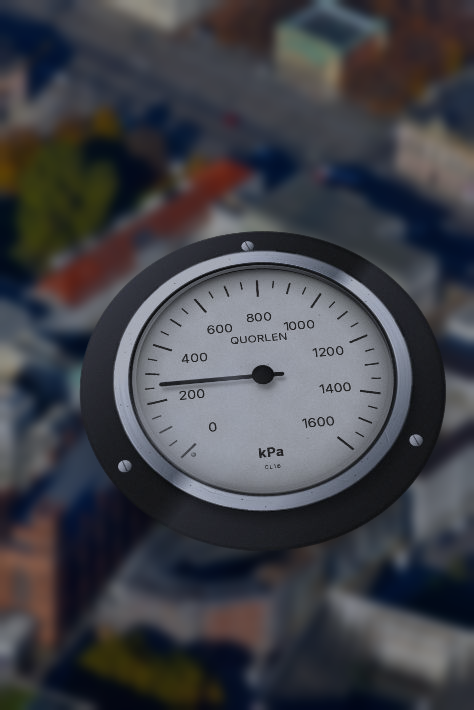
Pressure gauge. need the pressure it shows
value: 250 kPa
